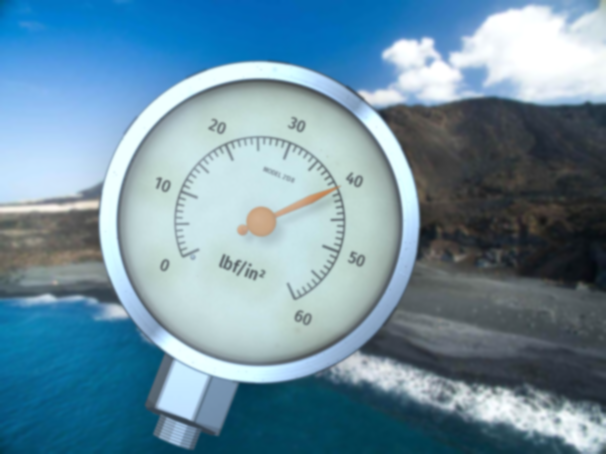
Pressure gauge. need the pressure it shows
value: 40 psi
